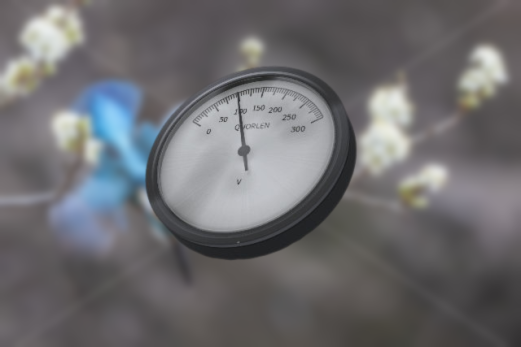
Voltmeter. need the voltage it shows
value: 100 V
